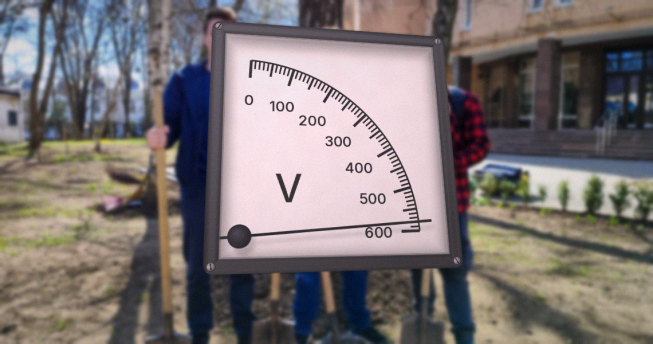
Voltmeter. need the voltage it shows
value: 580 V
